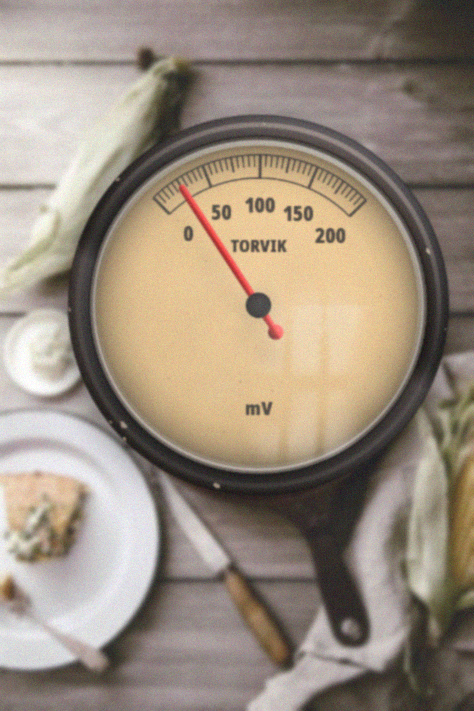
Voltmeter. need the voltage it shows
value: 25 mV
